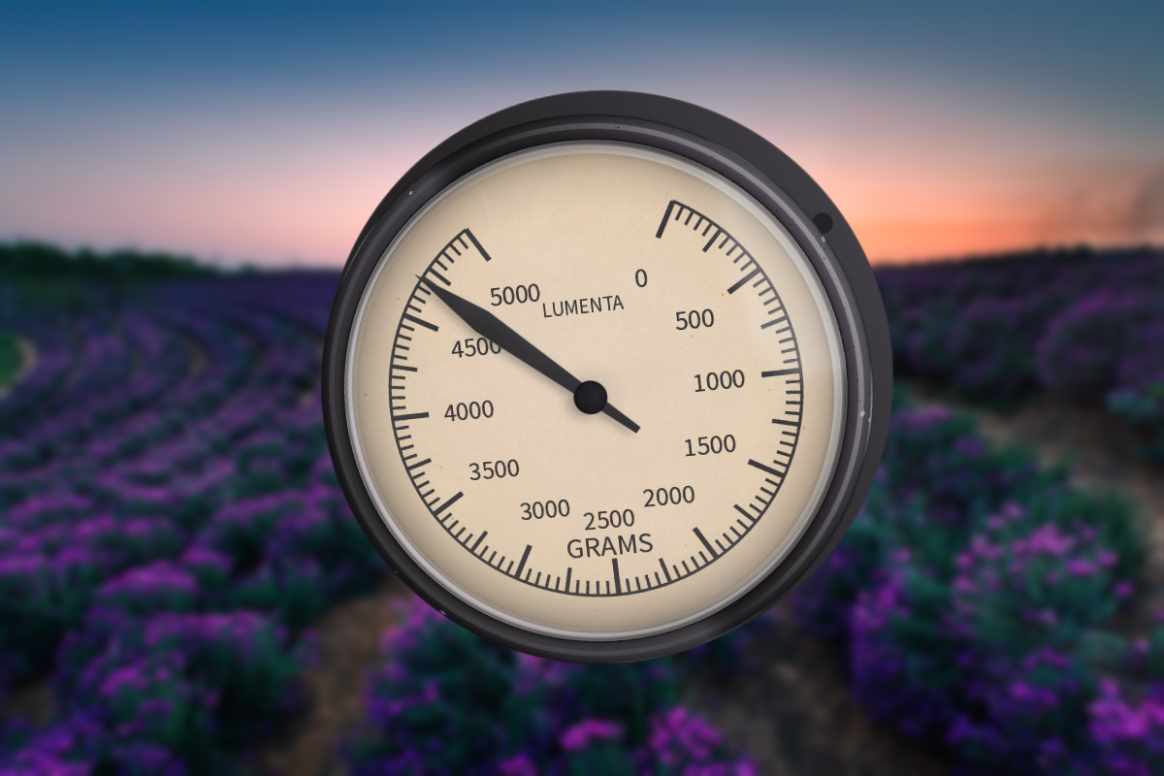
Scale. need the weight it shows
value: 4700 g
